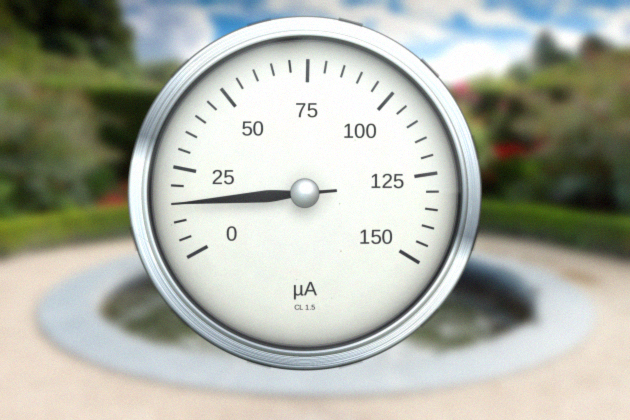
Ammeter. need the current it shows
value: 15 µA
